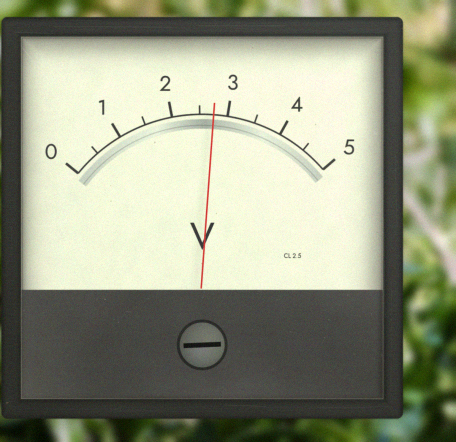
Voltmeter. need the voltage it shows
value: 2.75 V
